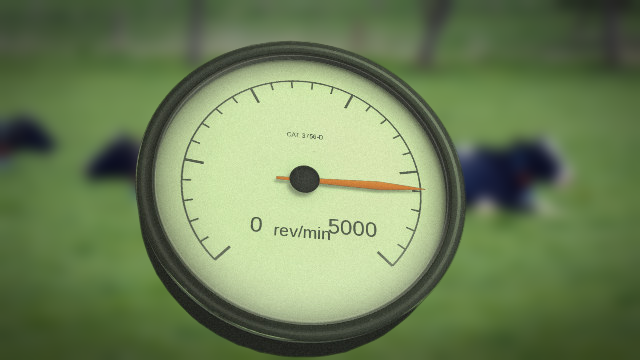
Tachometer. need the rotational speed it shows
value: 4200 rpm
